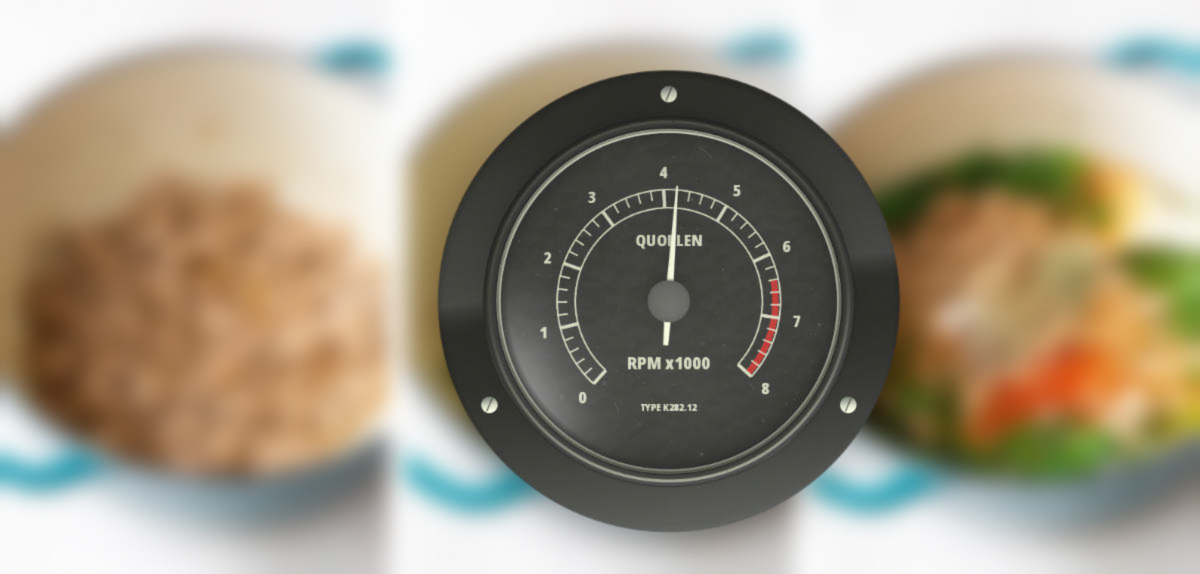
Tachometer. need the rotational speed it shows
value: 4200 rpm
